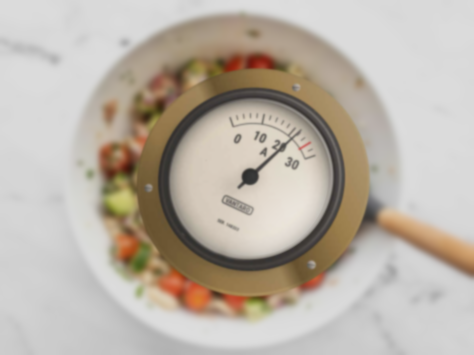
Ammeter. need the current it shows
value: 22 A
